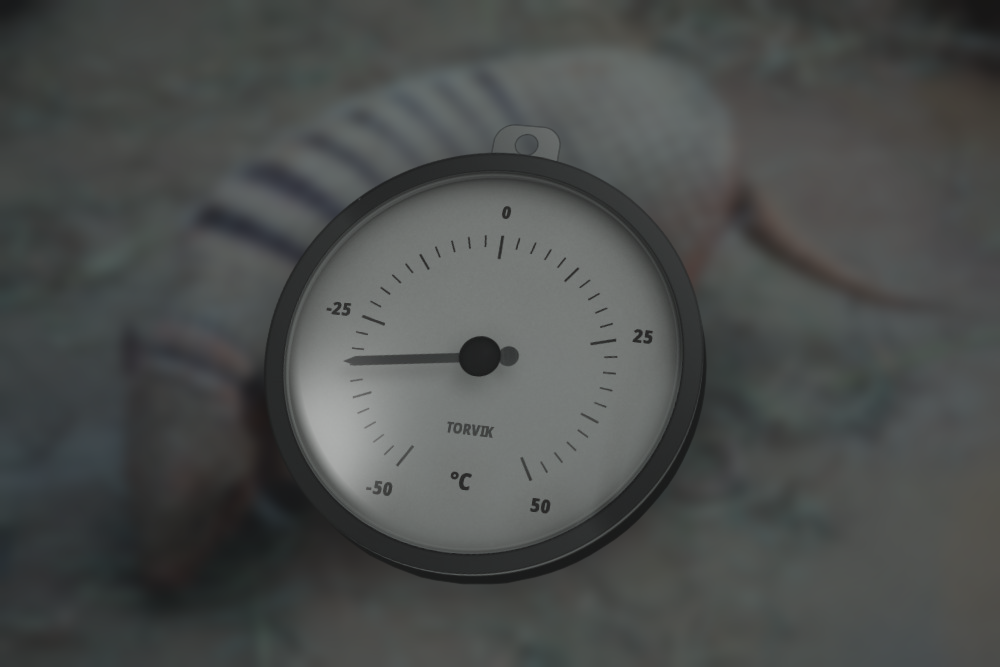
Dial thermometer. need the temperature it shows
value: -32.5 °C
